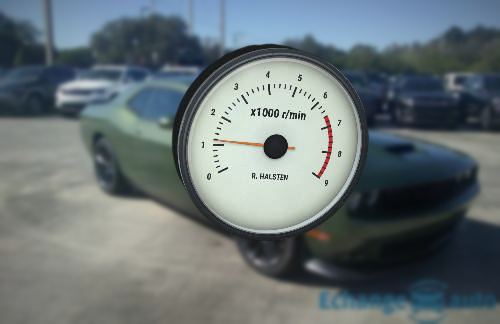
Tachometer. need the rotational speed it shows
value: 1200 rpm
